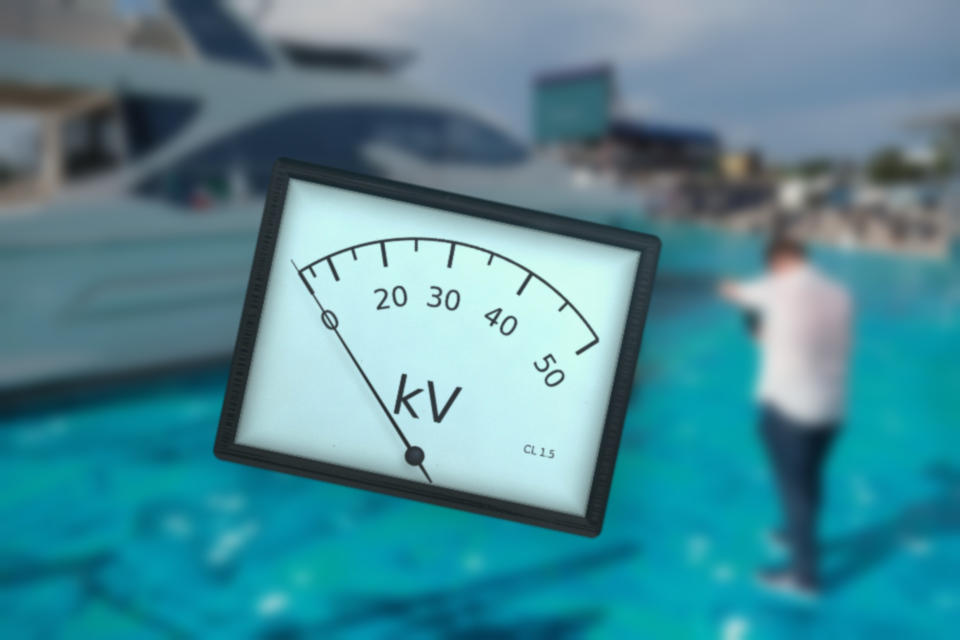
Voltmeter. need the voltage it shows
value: 0 kV
